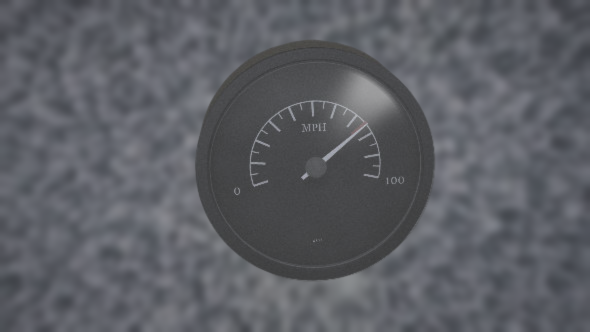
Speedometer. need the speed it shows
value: 75 mph
